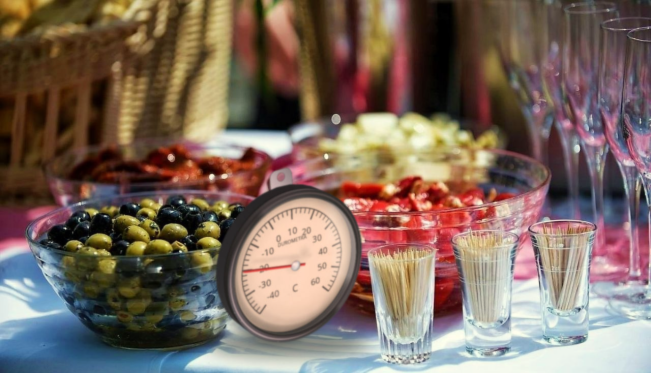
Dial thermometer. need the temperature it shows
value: -20 °C
